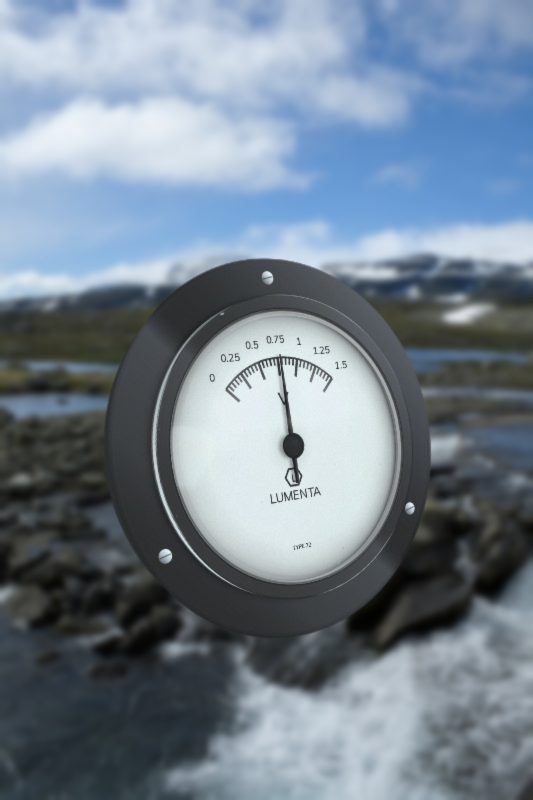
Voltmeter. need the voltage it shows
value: 0.75 V
